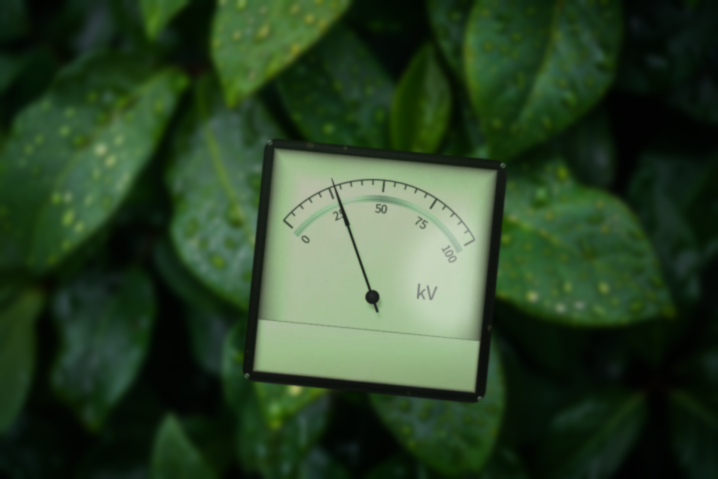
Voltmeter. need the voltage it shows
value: 27.5 kV
